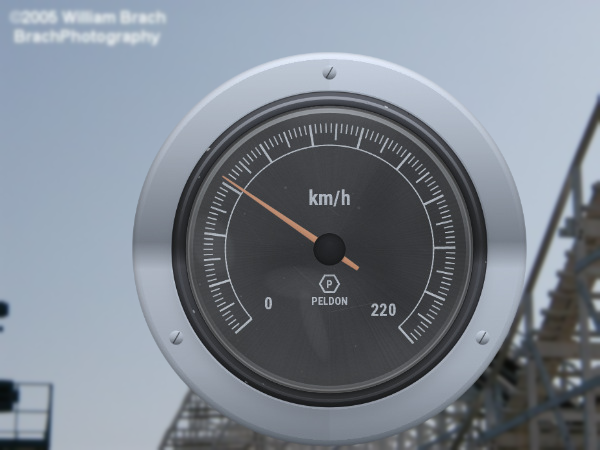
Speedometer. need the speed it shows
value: 62 km/h
